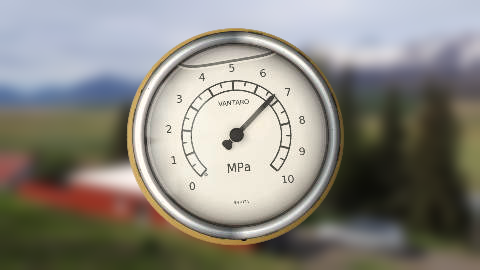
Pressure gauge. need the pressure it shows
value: 6.75 MPa
